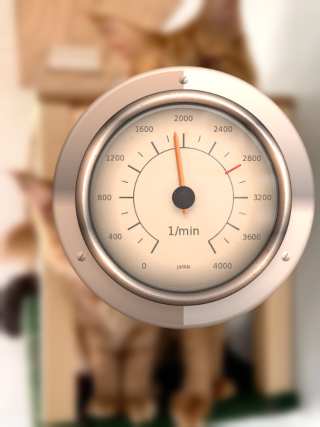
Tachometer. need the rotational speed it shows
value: 1900 rpm
